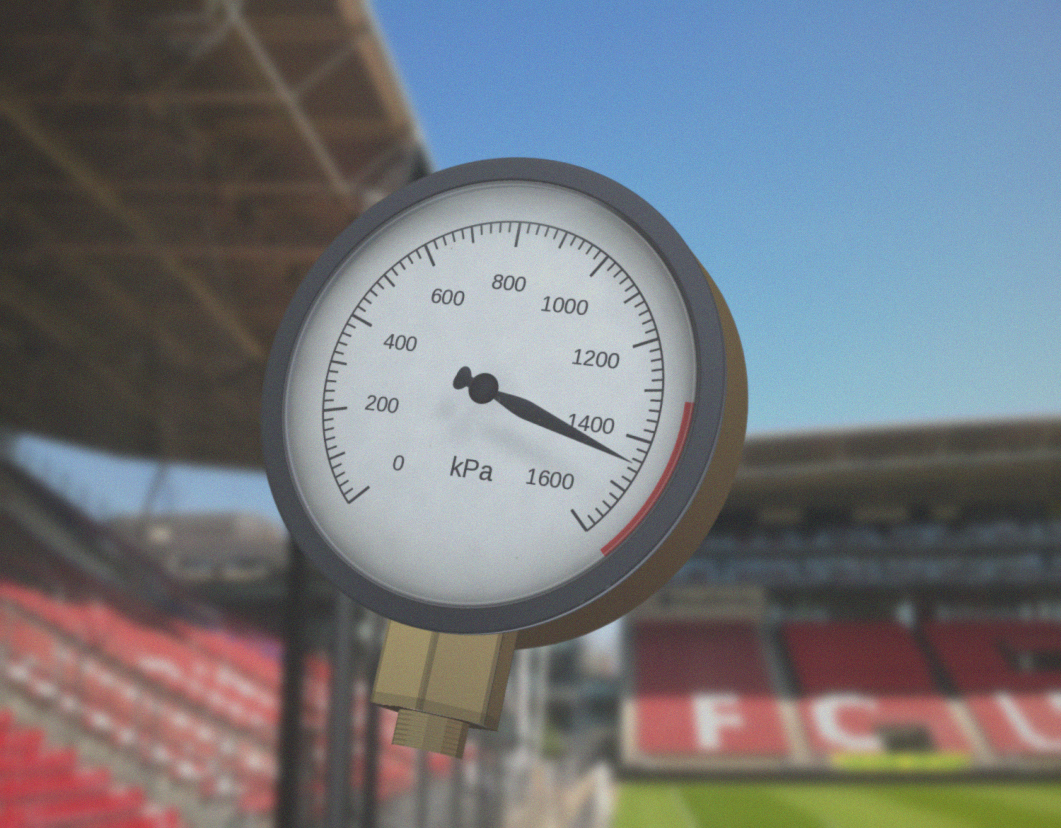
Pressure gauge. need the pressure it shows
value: 1450 kPa
